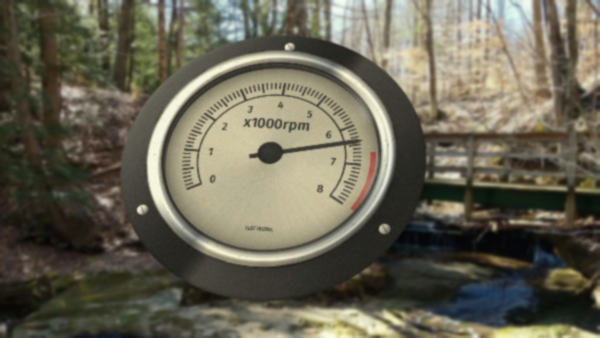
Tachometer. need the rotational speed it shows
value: 6500 rpm
